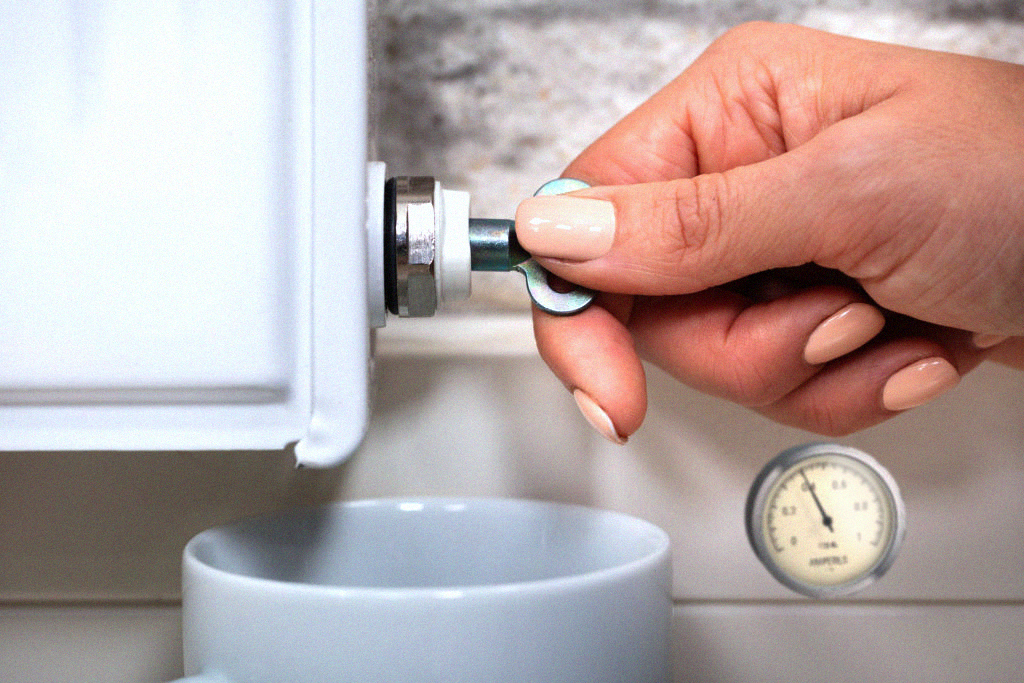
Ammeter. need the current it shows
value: 0.4 A
